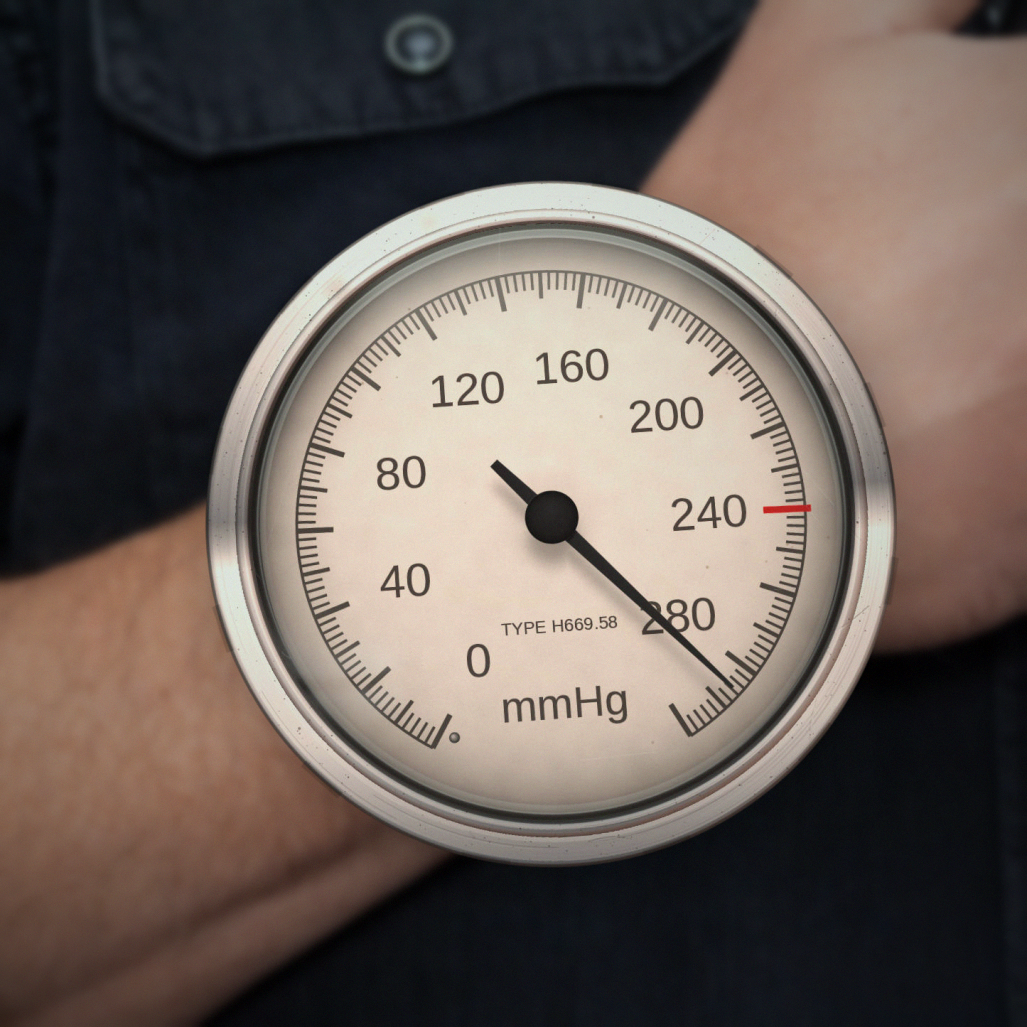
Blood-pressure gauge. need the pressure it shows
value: 286 mmHg
